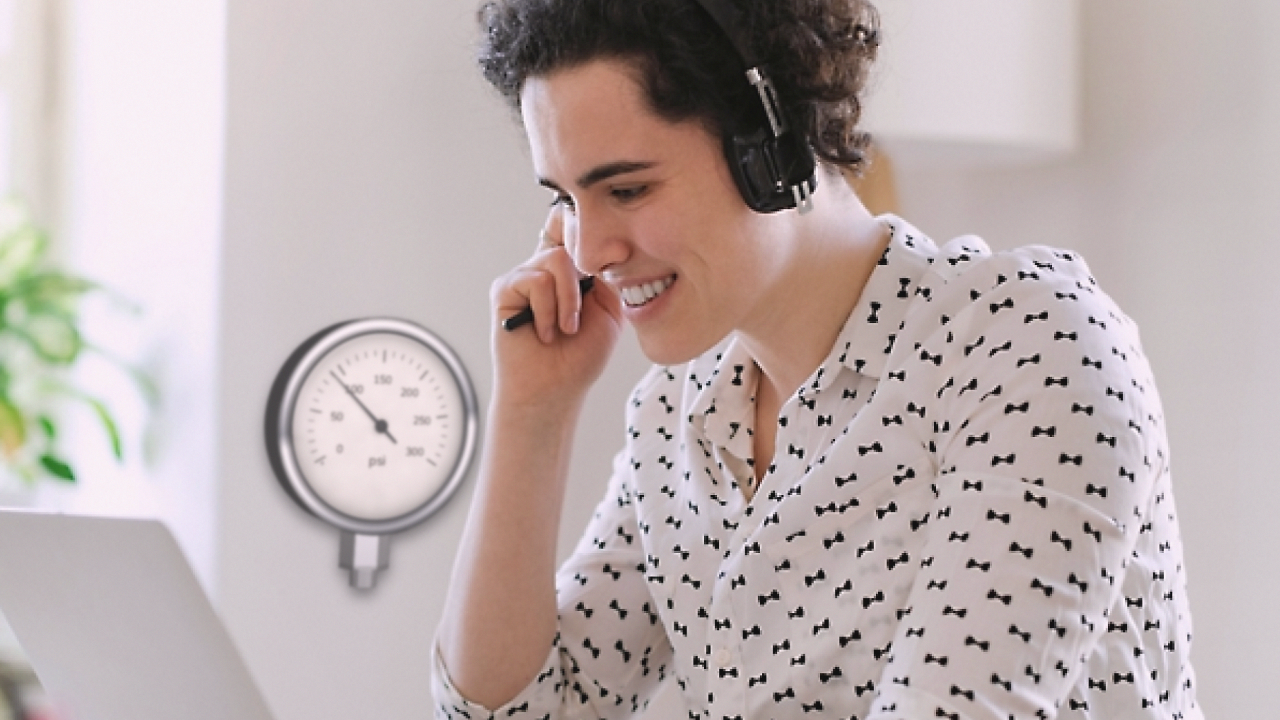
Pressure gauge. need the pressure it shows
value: 90 psi
